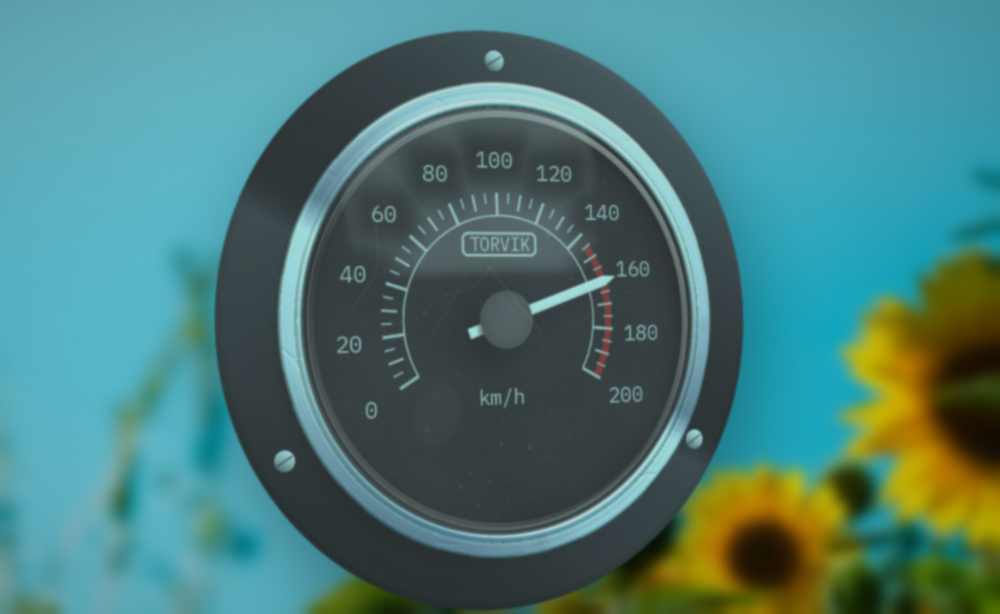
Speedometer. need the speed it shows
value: 160 km/h
